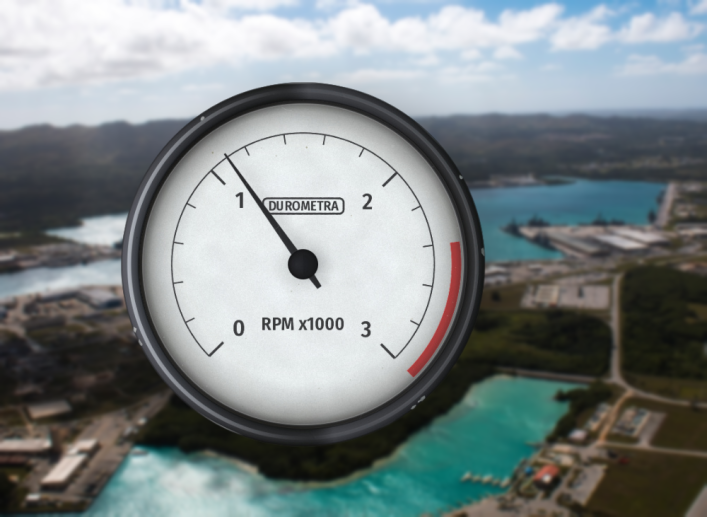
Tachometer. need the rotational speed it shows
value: 1100 rpm
